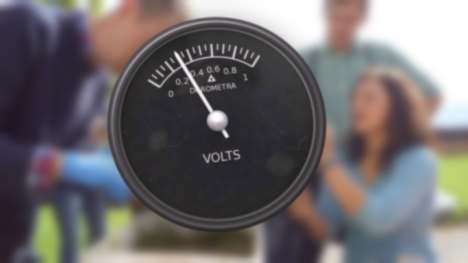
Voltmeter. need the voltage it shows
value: 0.3 V
